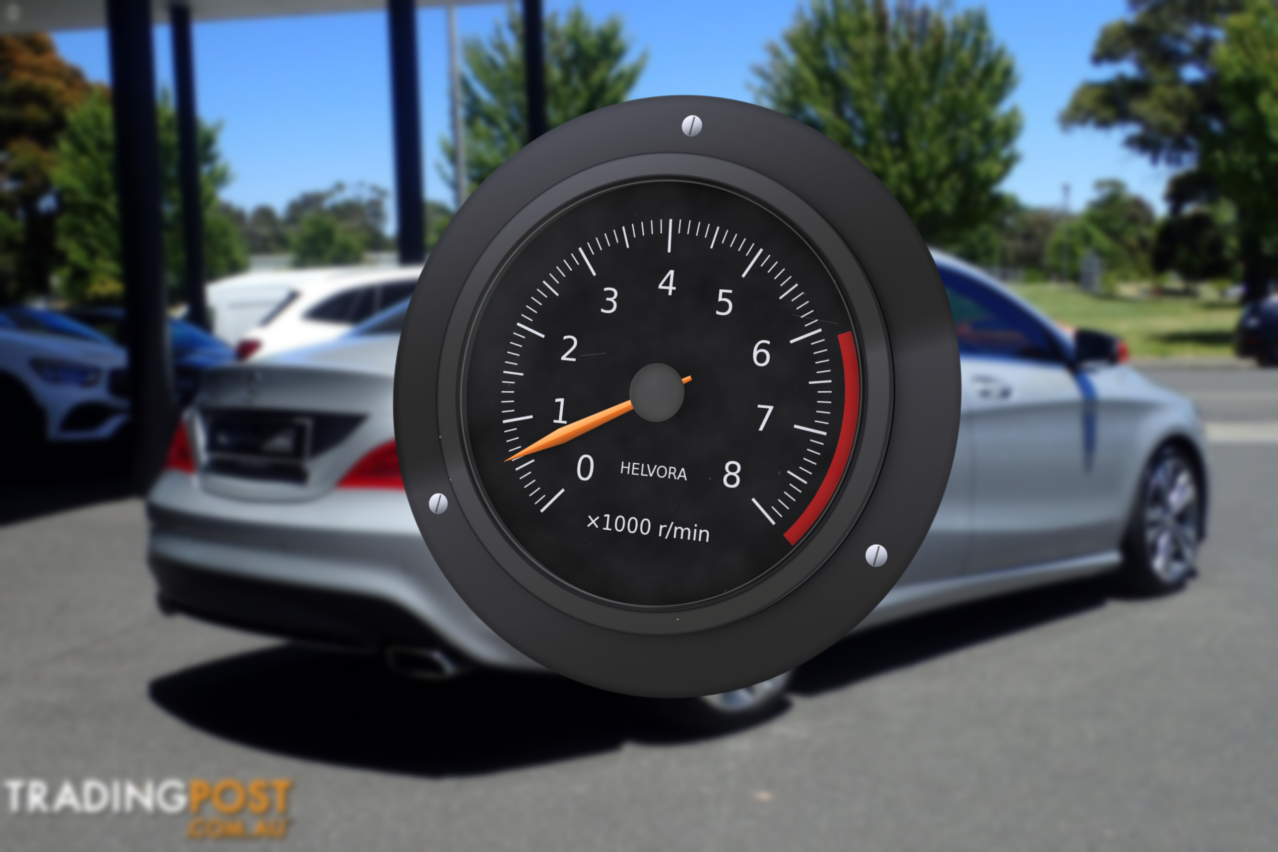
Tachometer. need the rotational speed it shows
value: 600 rpm
